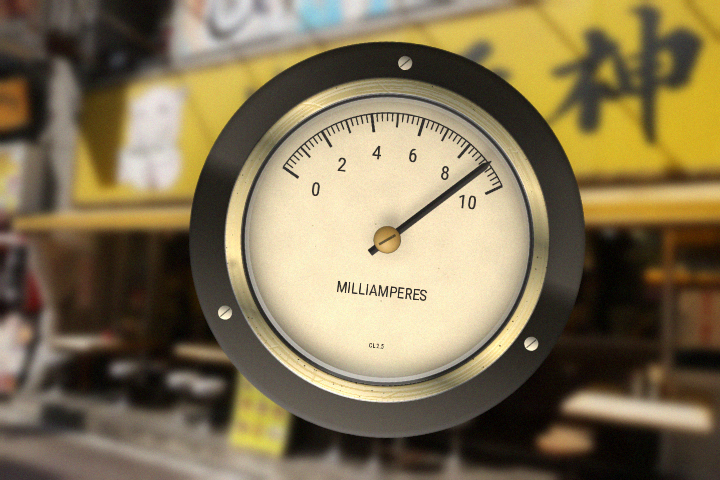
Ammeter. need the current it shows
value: 9 mA
